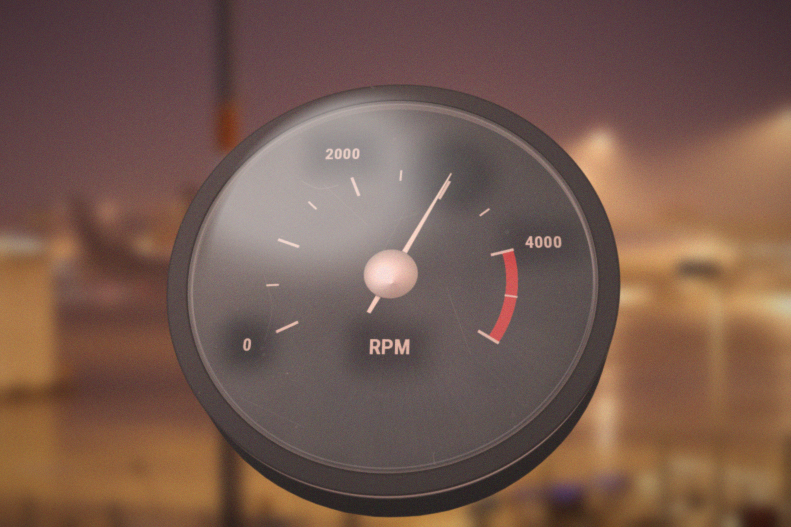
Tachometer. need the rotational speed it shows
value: 3000 rpm
